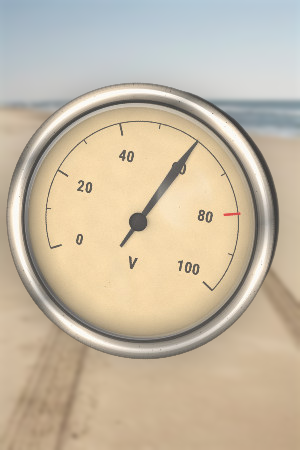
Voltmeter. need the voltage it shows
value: 60 V
